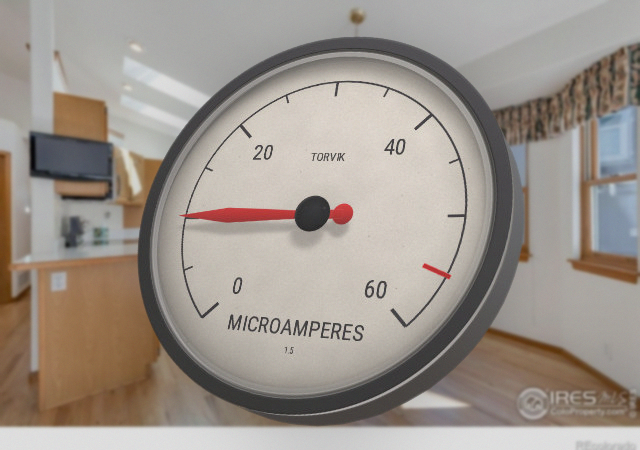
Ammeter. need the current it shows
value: 10 µA
